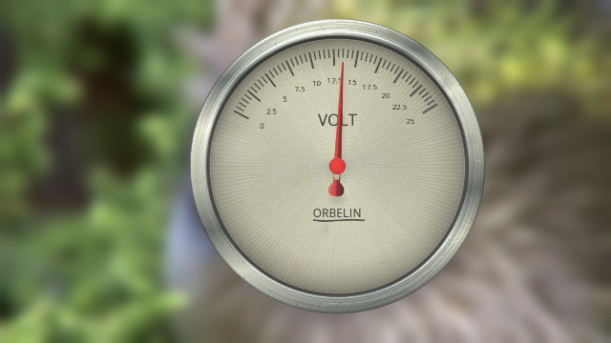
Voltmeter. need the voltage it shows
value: 13.5 V
